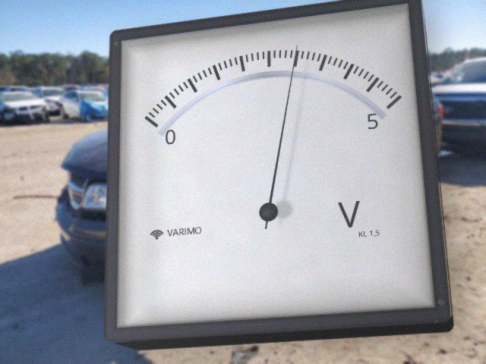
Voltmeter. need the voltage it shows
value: 3 V
